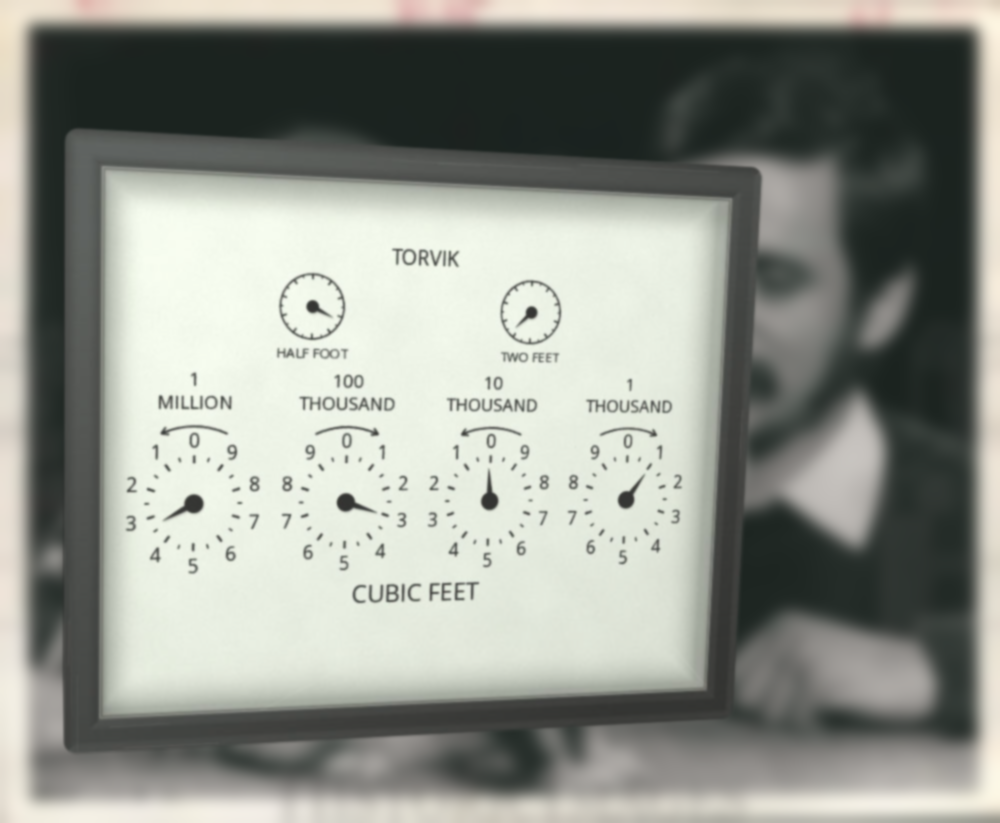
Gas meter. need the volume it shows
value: 330100 ft³
